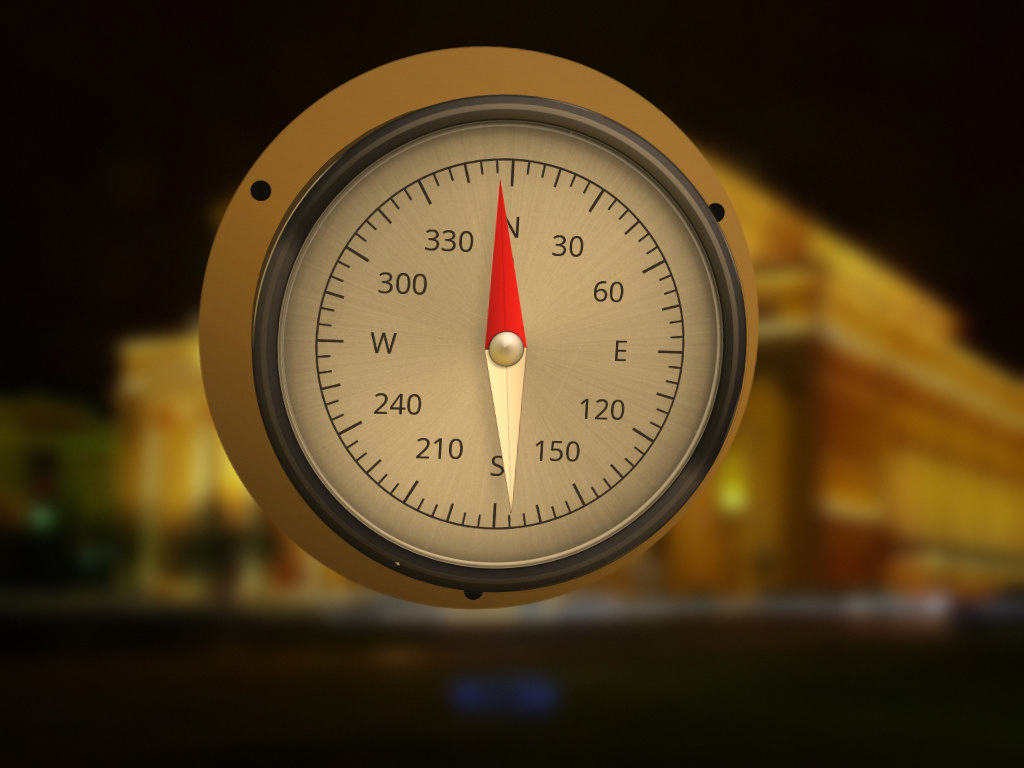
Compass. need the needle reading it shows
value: 355 °
